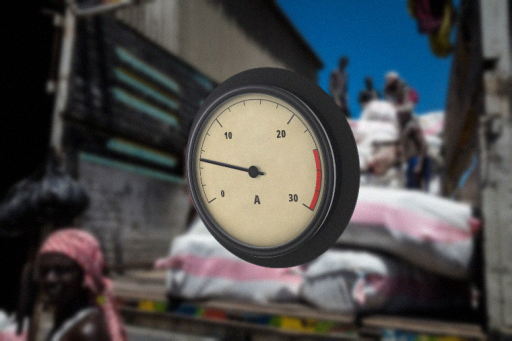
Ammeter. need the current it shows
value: 5 A
